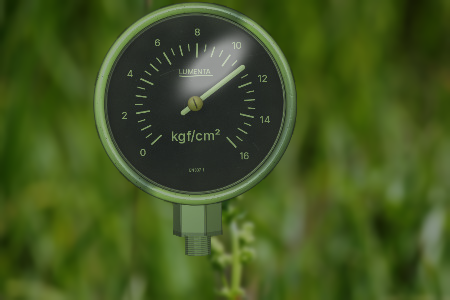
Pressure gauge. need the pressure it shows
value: 11 kg/cm²
